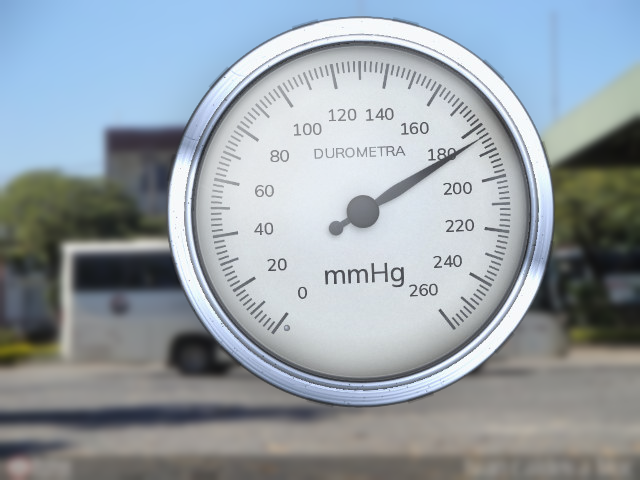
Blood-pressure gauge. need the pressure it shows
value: 184 mmHg
